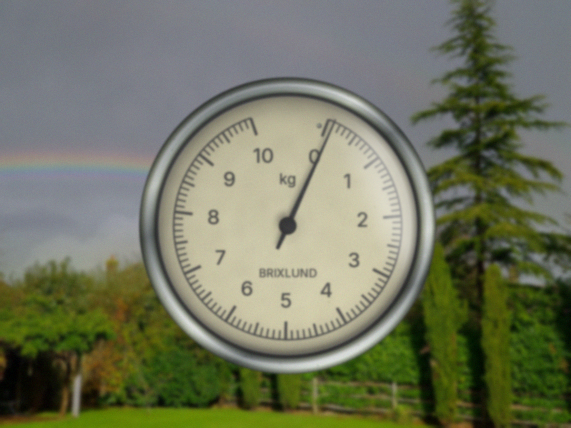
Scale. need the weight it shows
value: 0.1 kg
